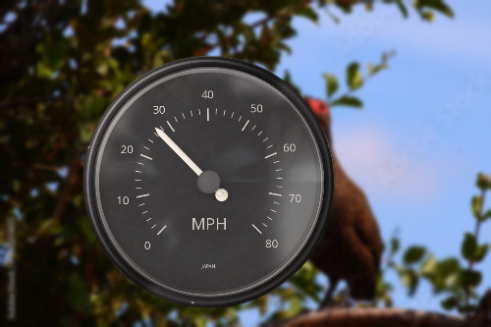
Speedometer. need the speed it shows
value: 27 mph
